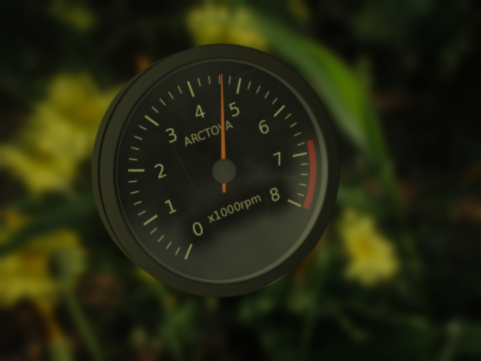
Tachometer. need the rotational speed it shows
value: 4600 rpm
